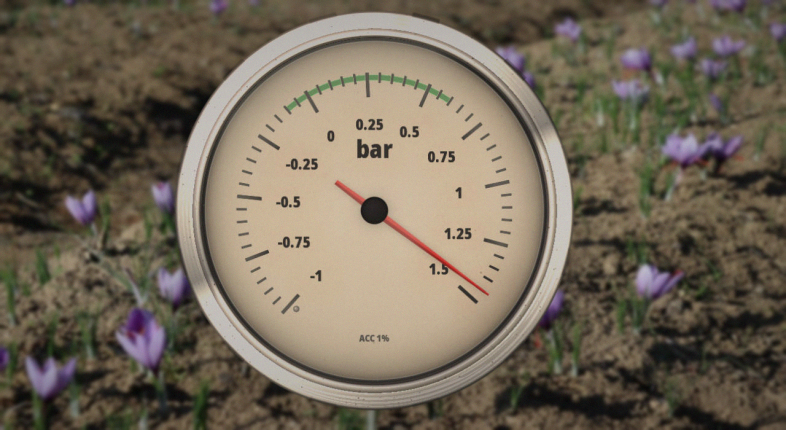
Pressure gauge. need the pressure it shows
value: 1.45 bar
